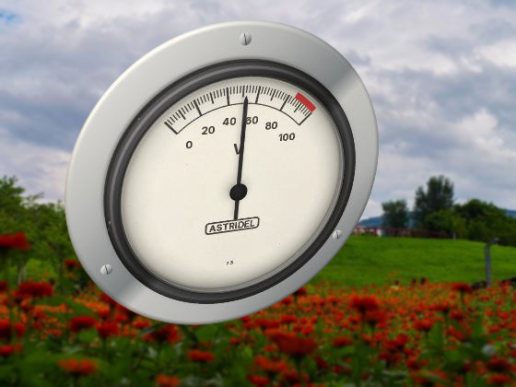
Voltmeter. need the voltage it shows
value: 50 V
